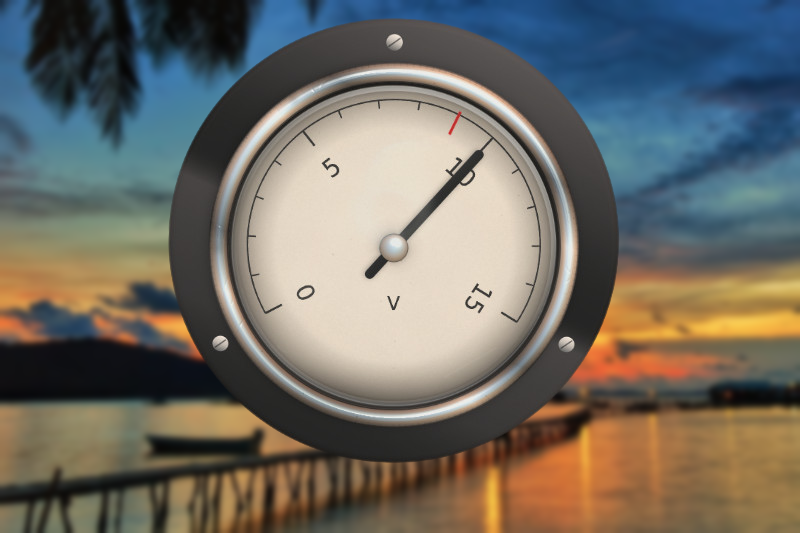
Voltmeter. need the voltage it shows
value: 10 V
